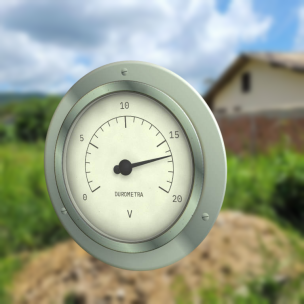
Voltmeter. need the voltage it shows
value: 16.5 V
